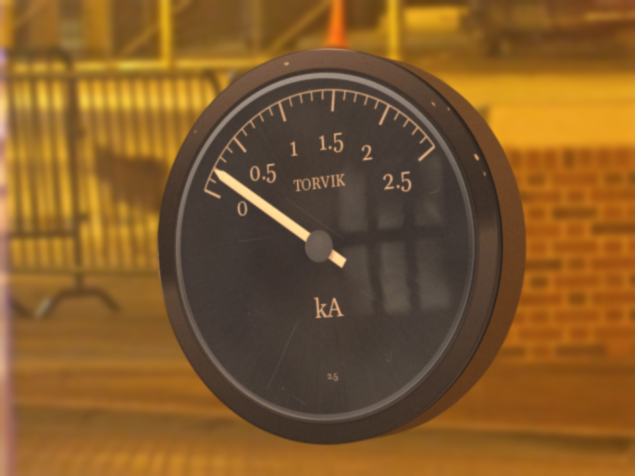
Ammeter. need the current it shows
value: 0.2 kA
